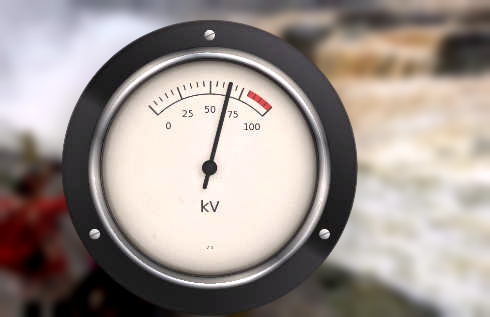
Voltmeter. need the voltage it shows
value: 65 kV
